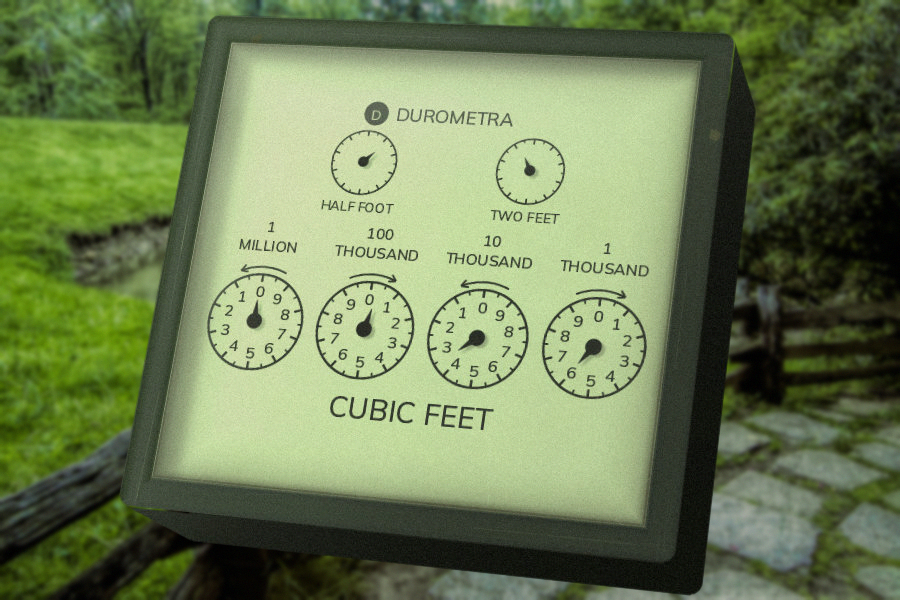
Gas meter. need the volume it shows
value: 3600 ft³
